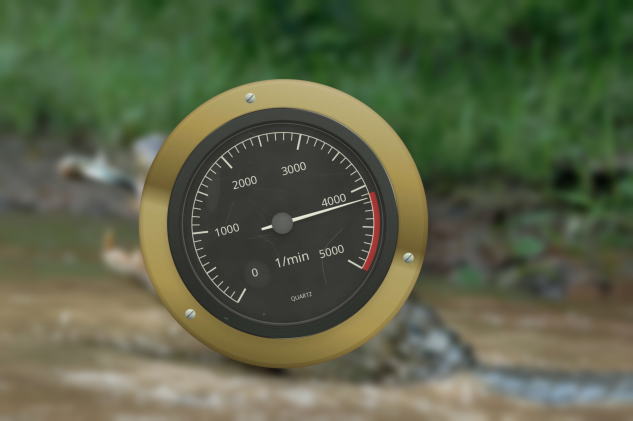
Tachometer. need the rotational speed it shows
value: 4150 rpm
